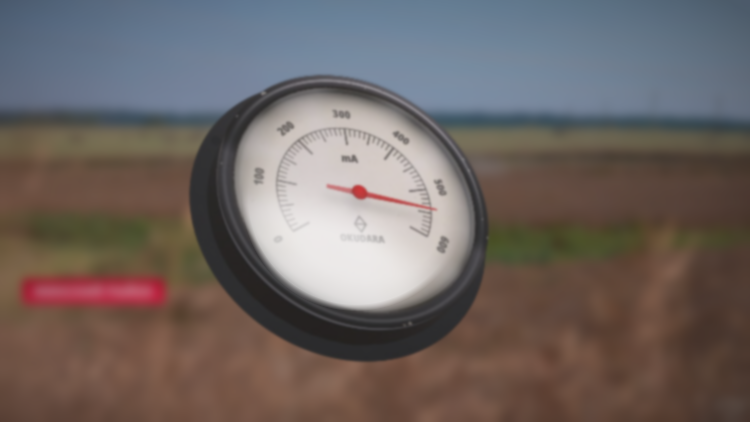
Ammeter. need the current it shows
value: 550 mA
